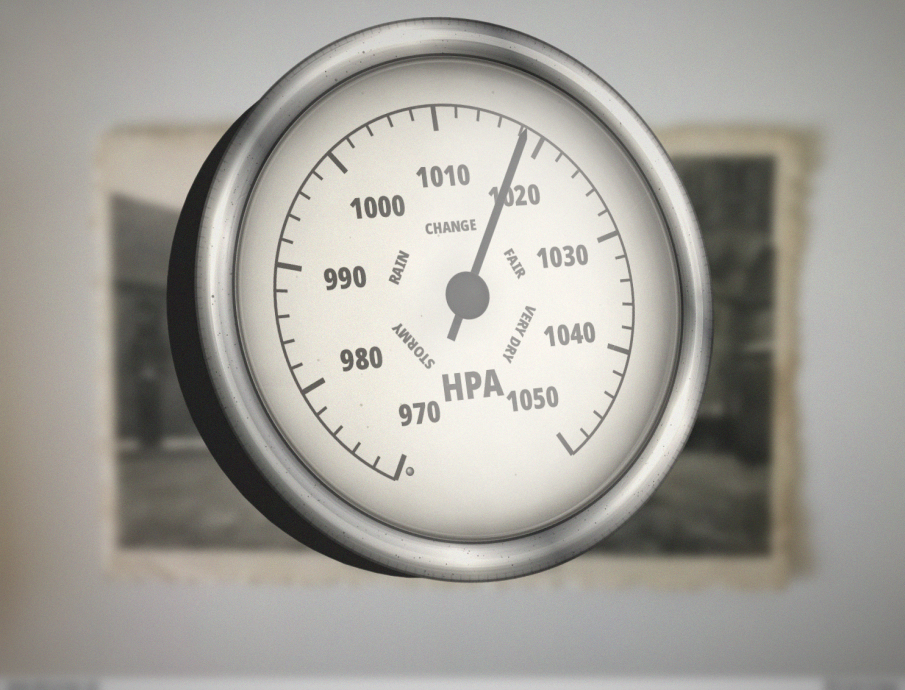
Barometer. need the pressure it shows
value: 1018 hPa
